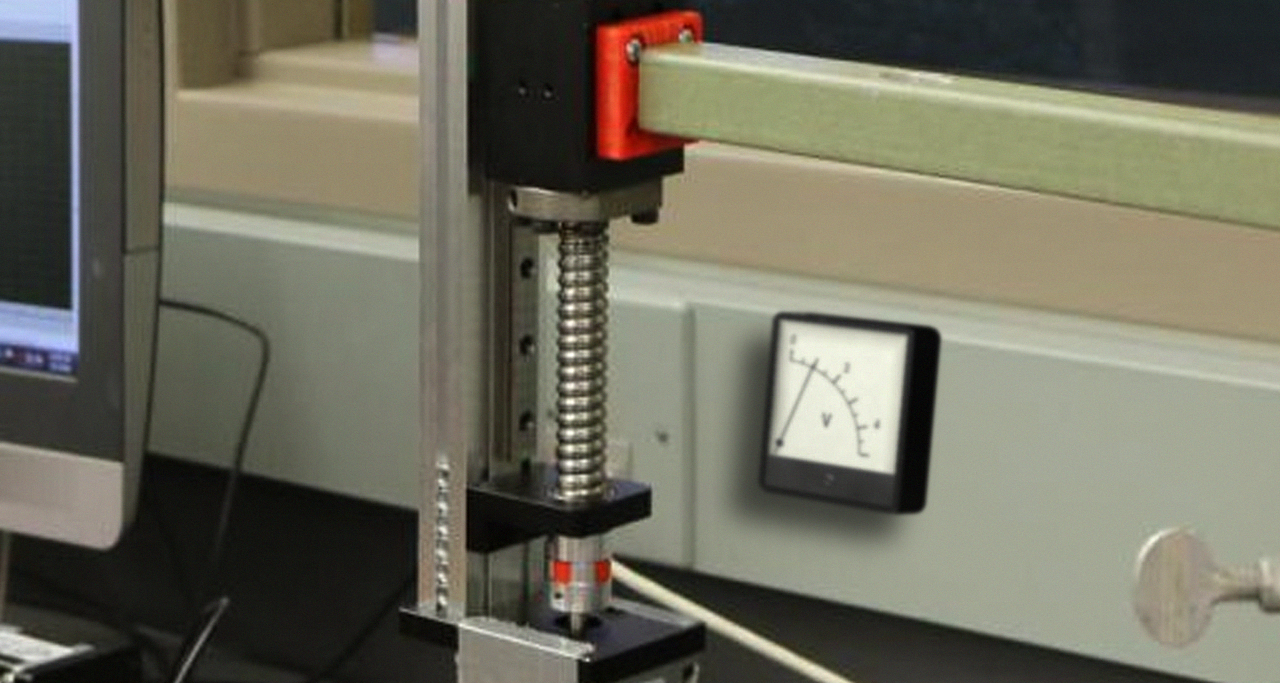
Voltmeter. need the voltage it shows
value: 1 V
